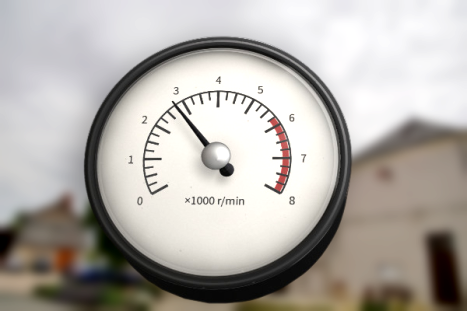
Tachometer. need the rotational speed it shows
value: 2750 rpm
